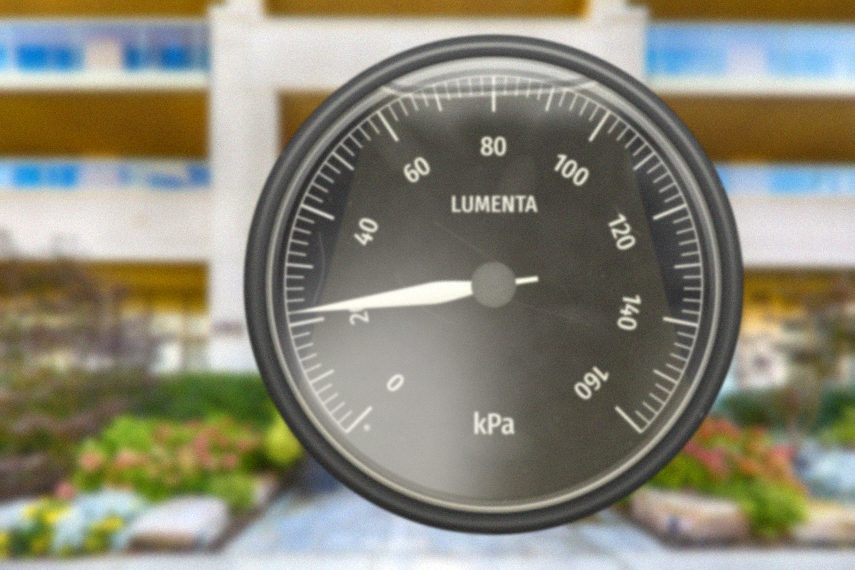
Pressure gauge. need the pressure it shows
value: 22 kPa
